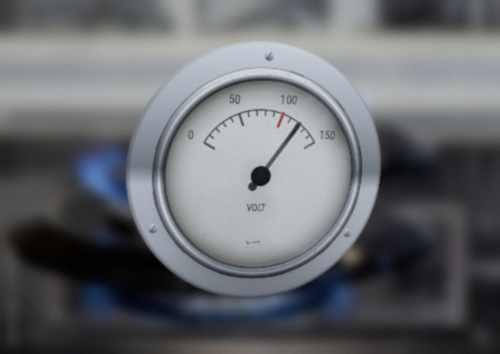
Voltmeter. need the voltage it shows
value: 120 V
